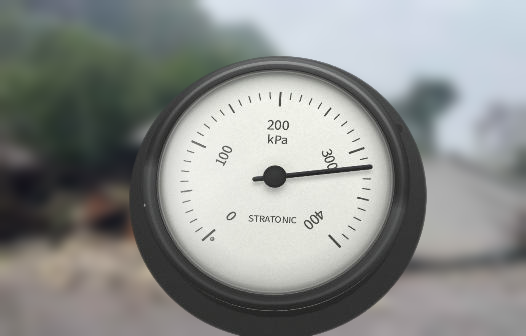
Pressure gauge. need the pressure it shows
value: 320 kPa
